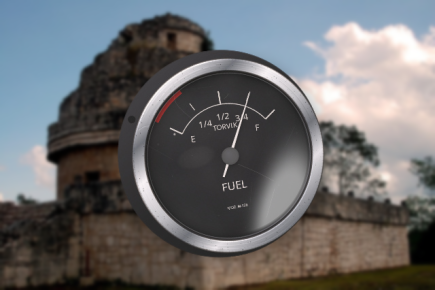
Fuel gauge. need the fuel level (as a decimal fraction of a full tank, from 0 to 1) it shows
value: 0.75
